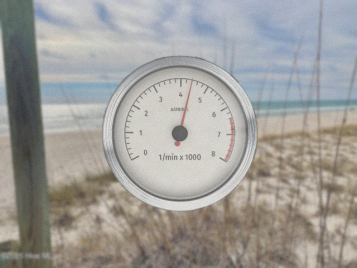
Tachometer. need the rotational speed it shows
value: 4400 rpm
